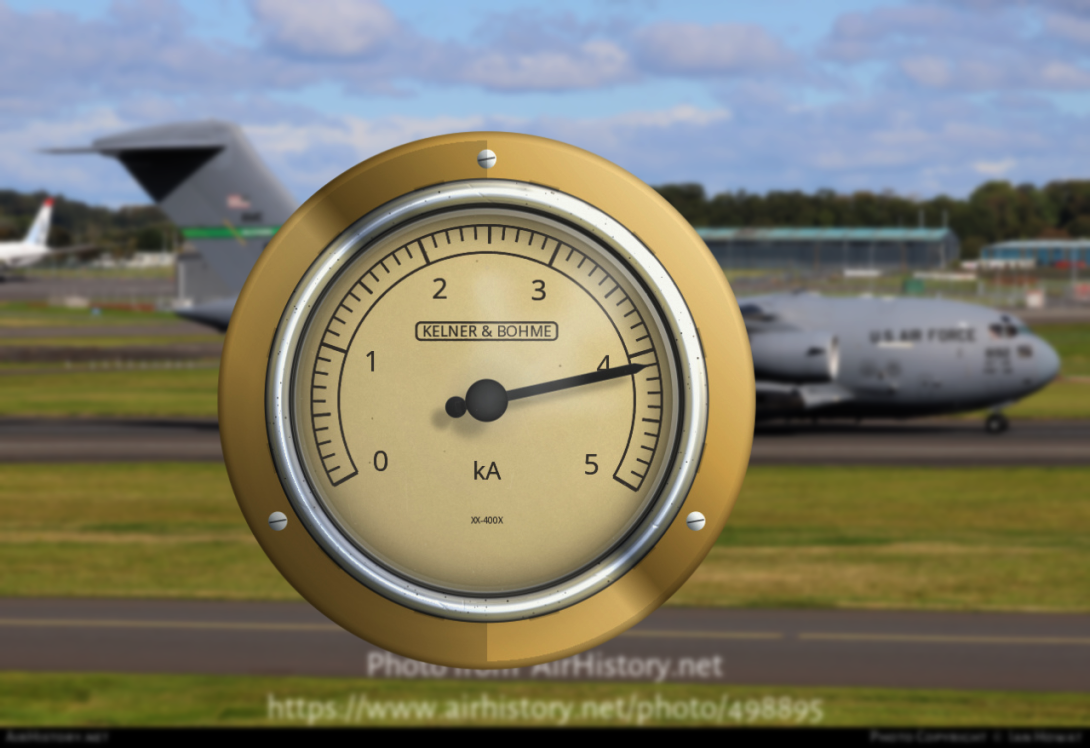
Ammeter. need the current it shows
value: 4.1 kA
